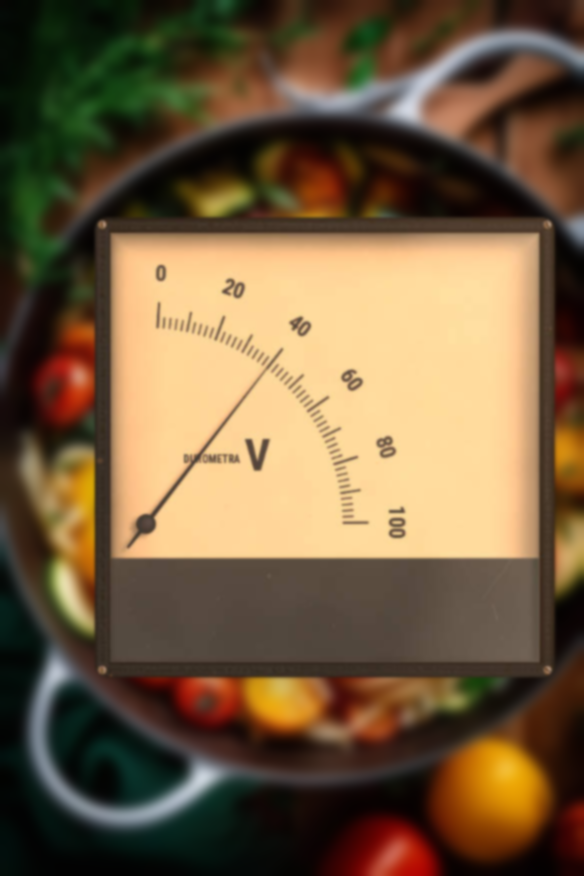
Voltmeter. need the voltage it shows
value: 40 V
